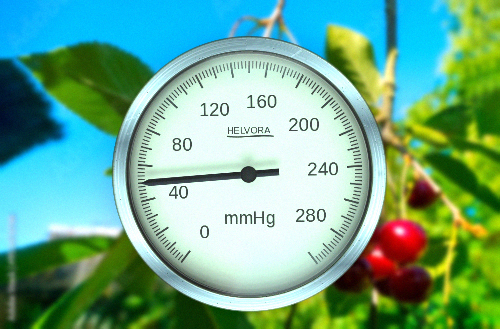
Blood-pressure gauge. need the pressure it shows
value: 50 mmHg
